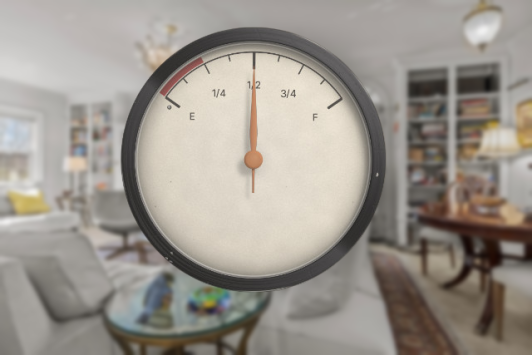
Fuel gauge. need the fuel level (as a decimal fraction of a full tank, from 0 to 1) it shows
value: 0.5
